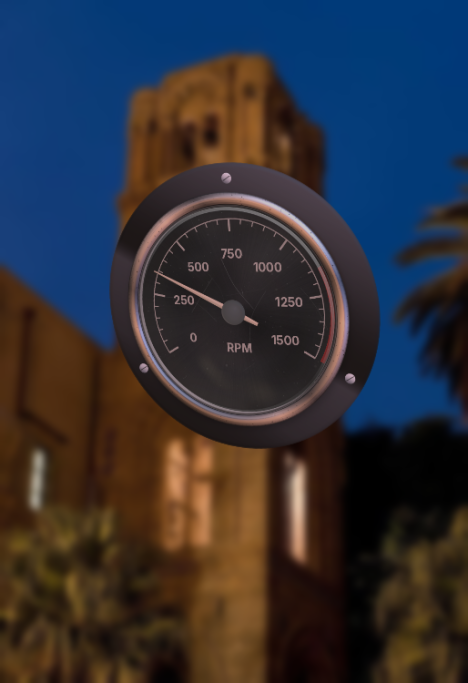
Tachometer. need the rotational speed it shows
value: 350 rpm
